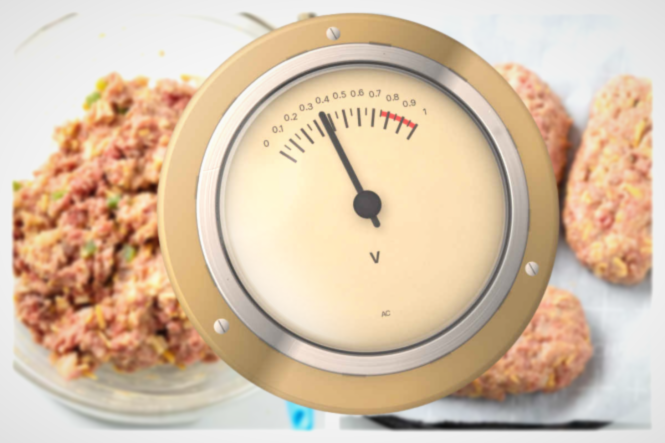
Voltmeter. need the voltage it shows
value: 0.35 V
